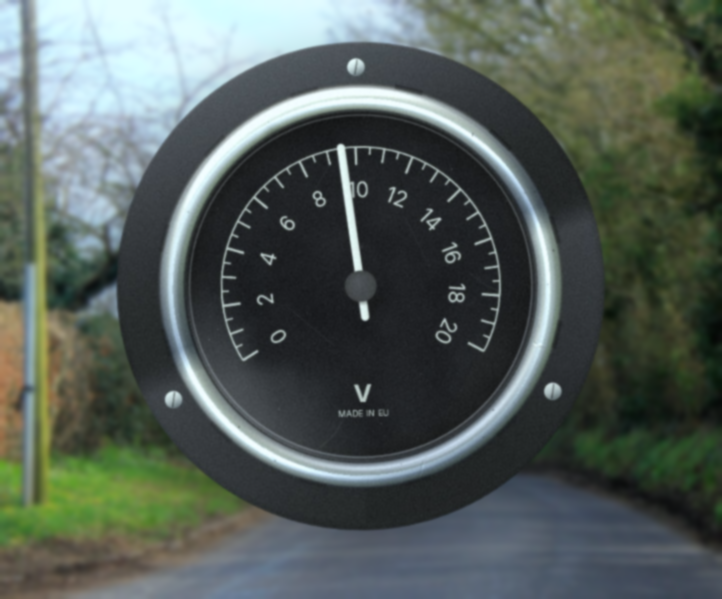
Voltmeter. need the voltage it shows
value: 9.5 V
